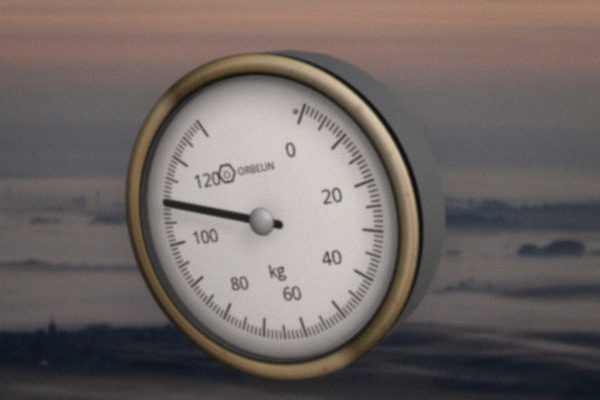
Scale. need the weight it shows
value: 110 kg
